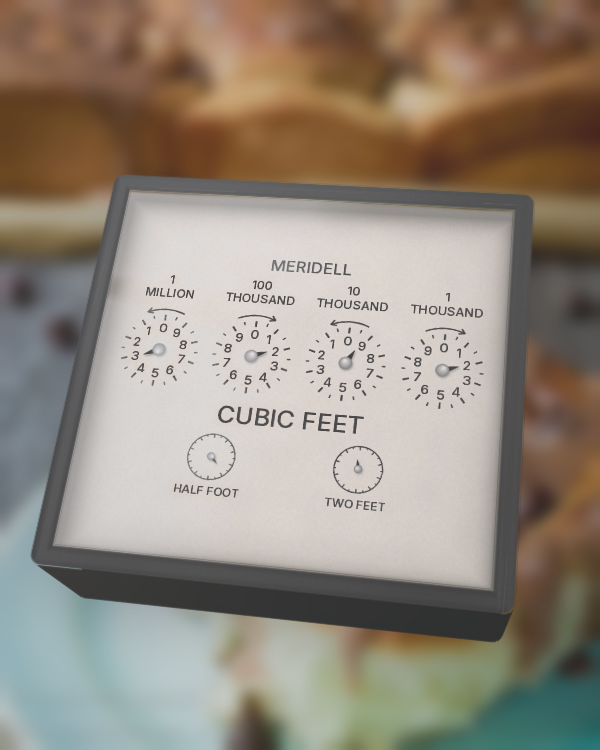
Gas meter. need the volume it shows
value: 319200 ft³
